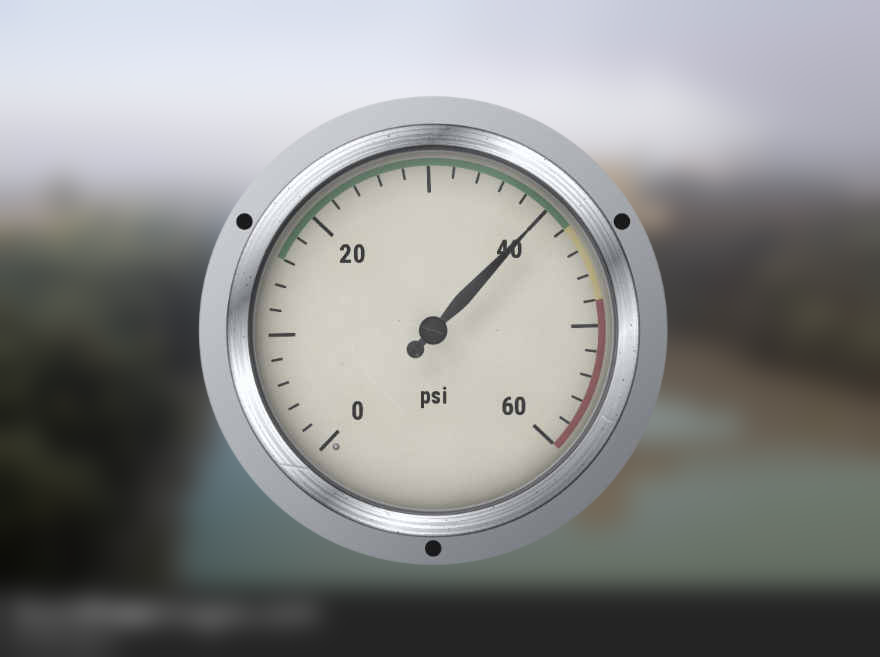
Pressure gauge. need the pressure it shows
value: 40 psi
